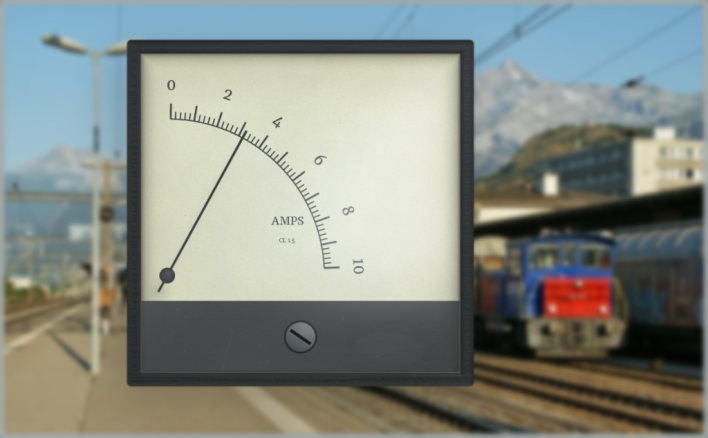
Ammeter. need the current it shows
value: 3.2 A
